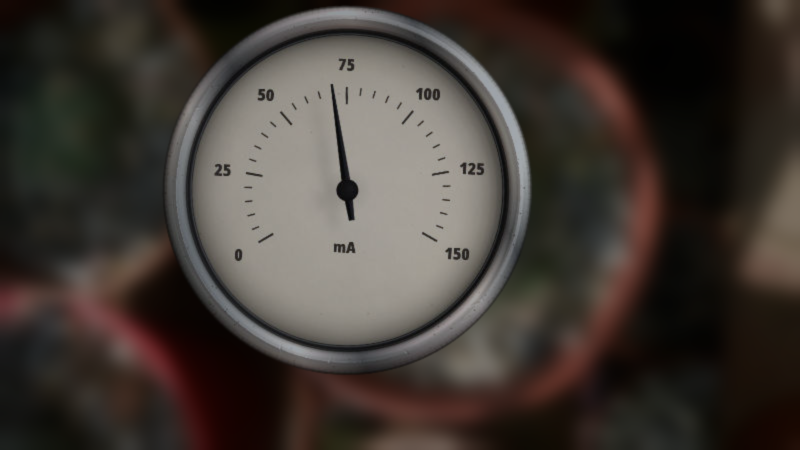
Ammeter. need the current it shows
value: 70 mA
